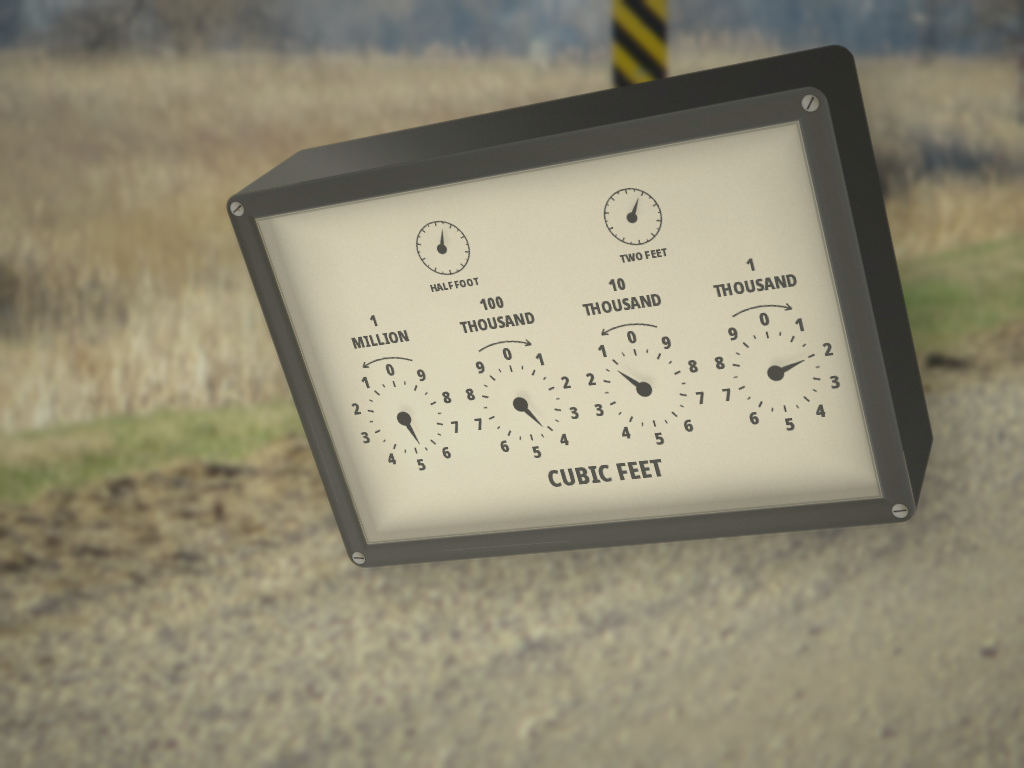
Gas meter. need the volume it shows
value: 541200 ft³
